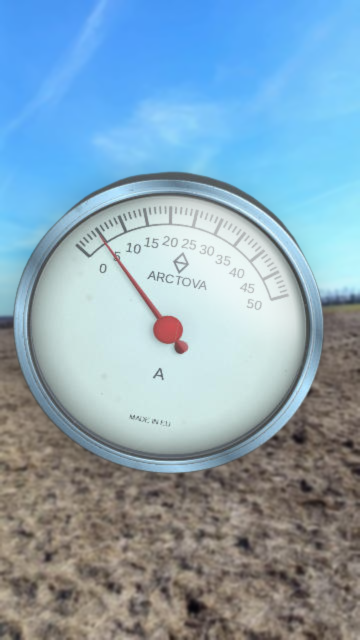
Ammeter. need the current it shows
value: 5 A
